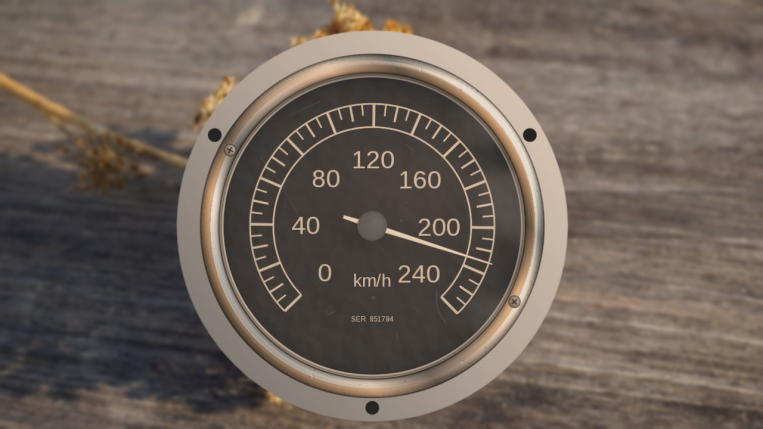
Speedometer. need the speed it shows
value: 215 km/h
